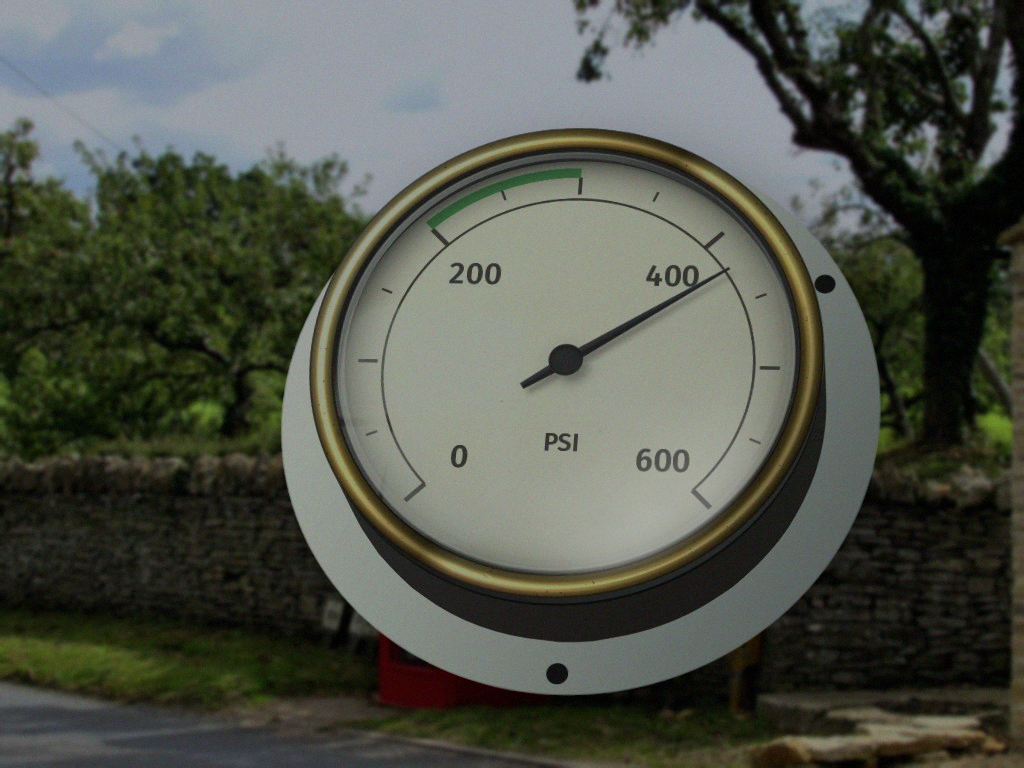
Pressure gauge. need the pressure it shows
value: 425 psi
